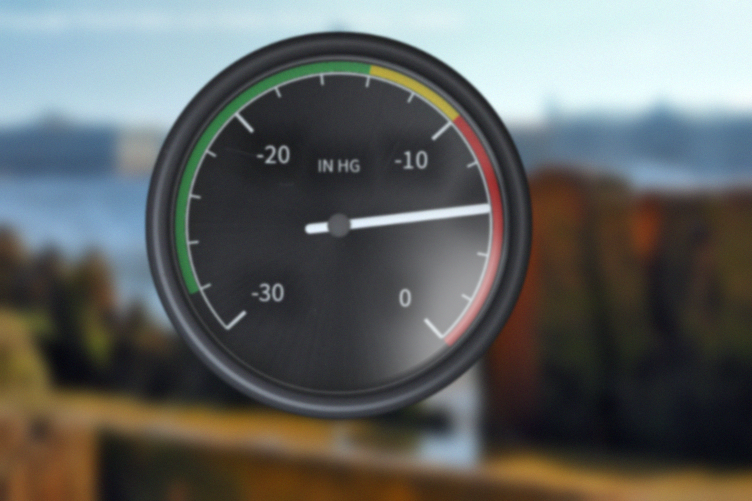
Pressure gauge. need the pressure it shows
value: -6 inHg
